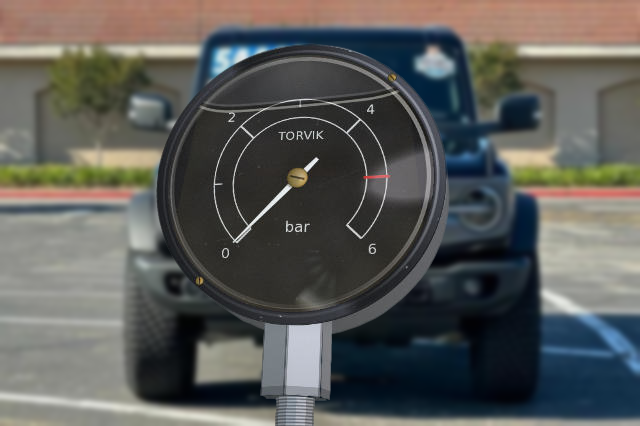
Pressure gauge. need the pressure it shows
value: 0 bar
